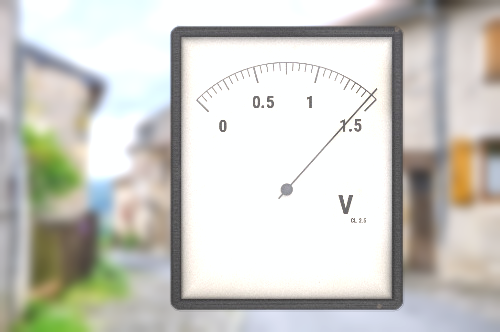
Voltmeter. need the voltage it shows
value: 1.45 V
